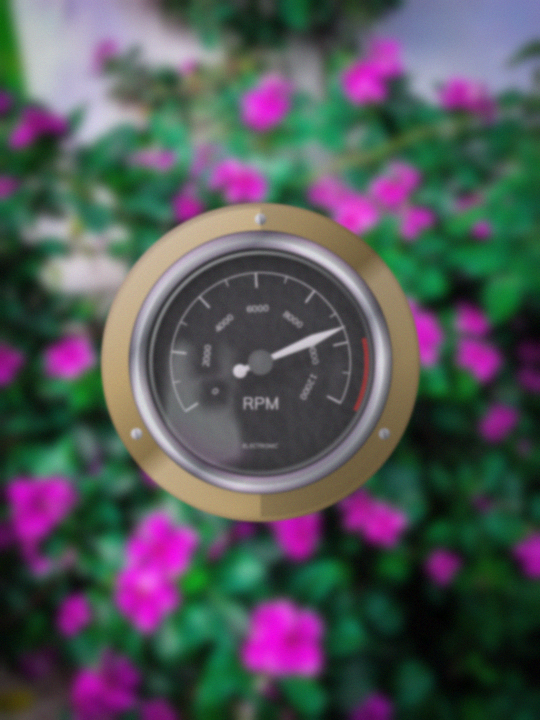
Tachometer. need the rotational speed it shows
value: 9500 rpm
